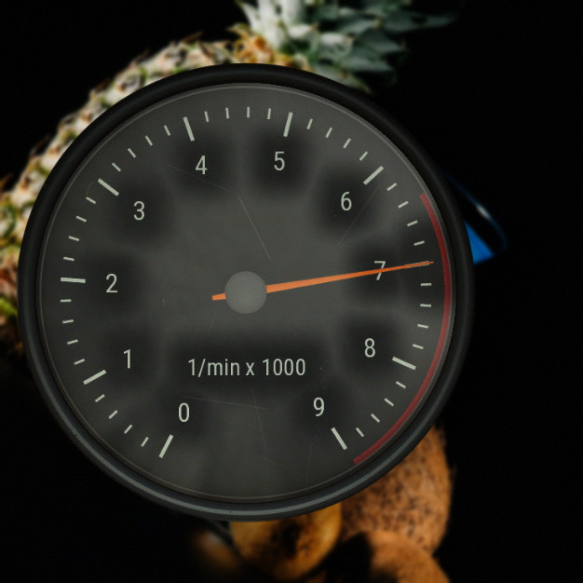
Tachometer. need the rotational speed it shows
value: 7000 rpm
